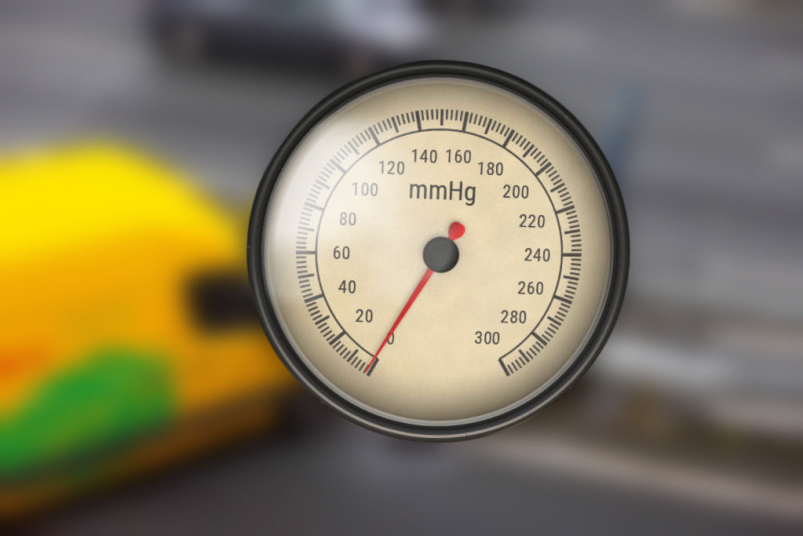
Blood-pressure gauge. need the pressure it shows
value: 2 mmHg
